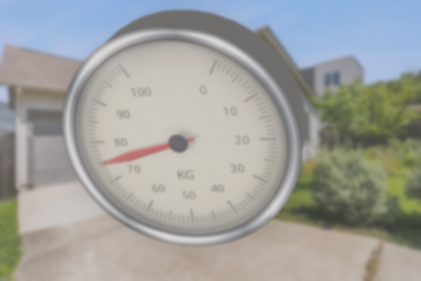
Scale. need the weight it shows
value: 75 kg
